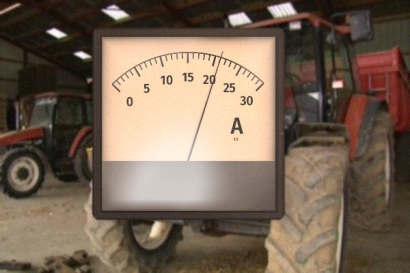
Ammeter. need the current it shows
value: 21 A
